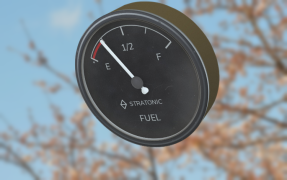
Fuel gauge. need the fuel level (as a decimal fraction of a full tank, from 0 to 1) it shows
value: 0.25
